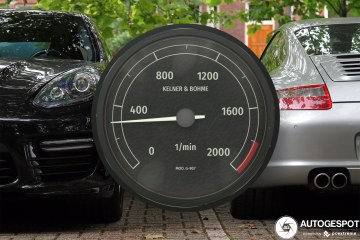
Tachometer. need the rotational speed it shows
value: 300 rpm
